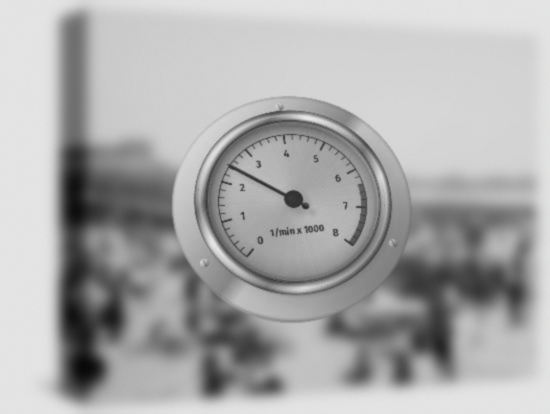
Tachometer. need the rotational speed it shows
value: 2400 rpm
